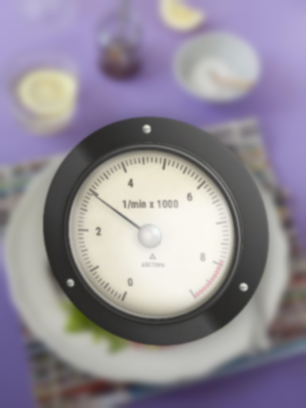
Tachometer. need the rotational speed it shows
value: 3000 rpm
